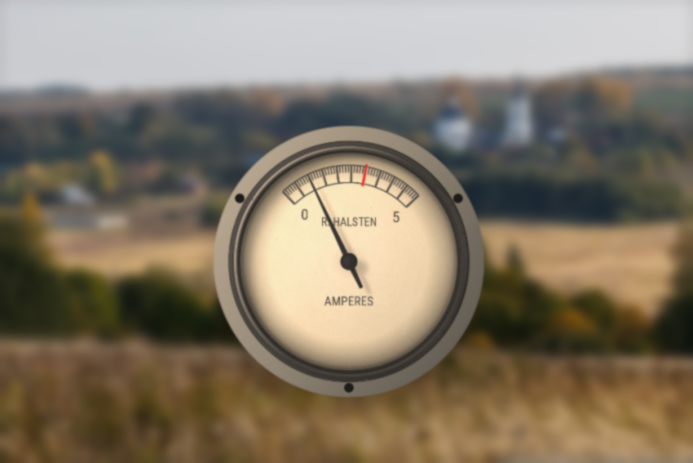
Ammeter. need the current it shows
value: 1 A
